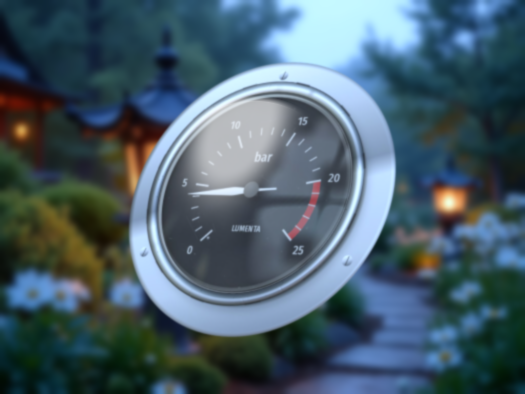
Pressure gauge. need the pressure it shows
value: 4 bar
